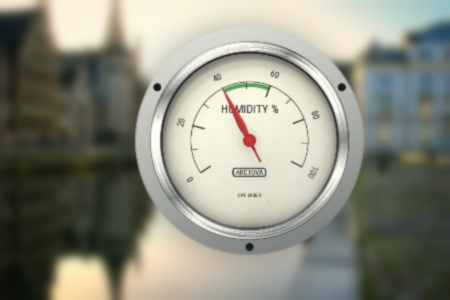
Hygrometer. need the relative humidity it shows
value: 40 %
